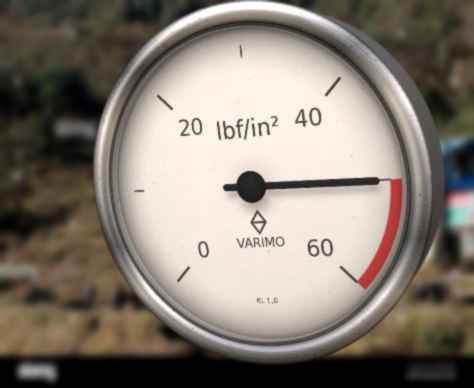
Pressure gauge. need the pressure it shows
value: 50 psi
